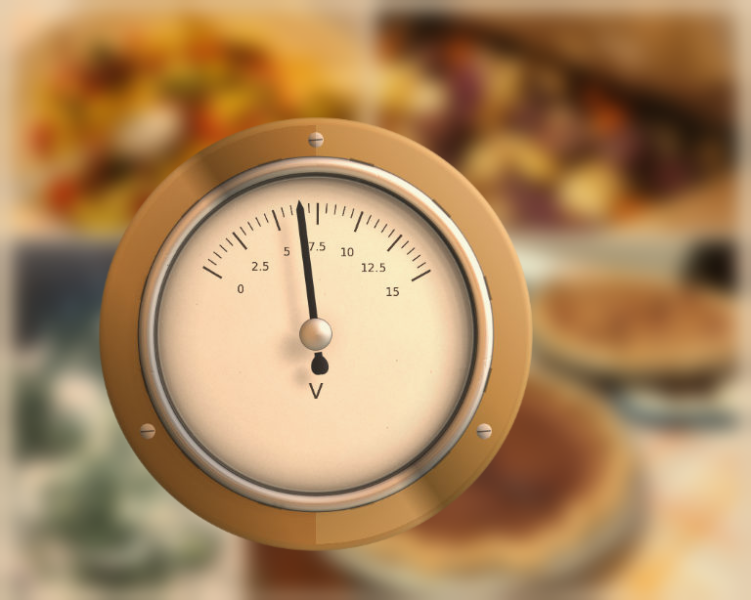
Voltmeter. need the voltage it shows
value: 6.5 V
